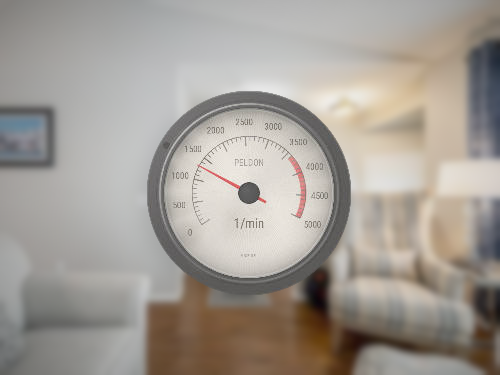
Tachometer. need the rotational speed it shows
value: 1300 rpm
